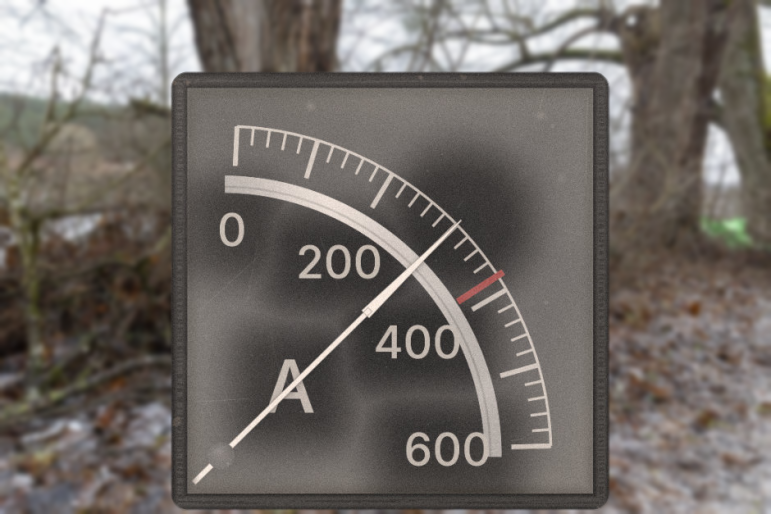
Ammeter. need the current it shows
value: 300 A
